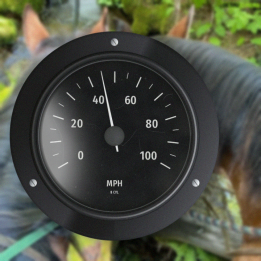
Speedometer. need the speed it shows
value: 45 mph
